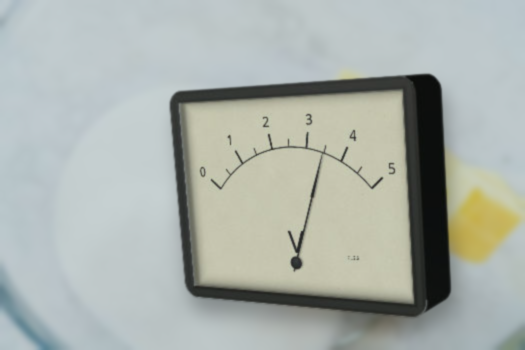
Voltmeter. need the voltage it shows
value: 3.5 V
